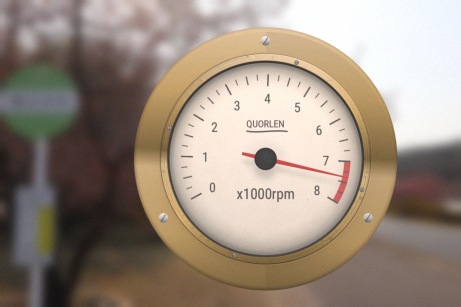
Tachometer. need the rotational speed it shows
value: 7375 rpm
